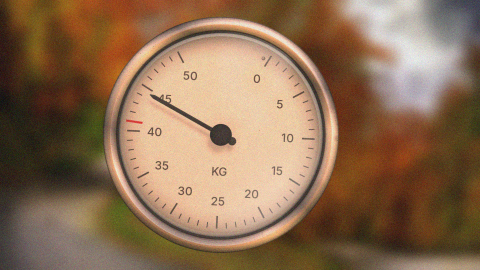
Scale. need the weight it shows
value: 44.5 kg
